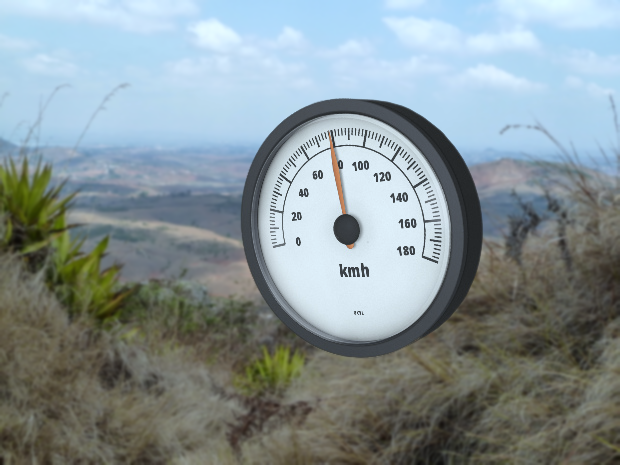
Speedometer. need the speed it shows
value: 80 km/h
